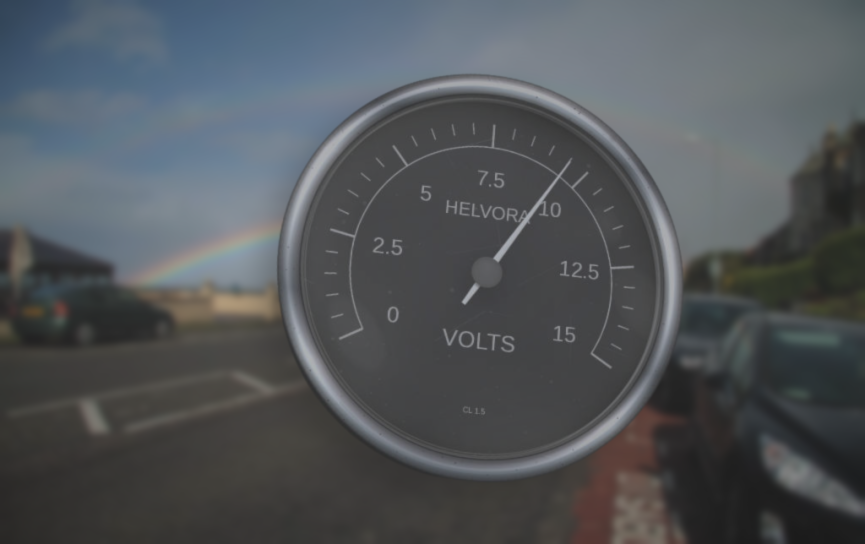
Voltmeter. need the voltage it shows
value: 9.5 V
